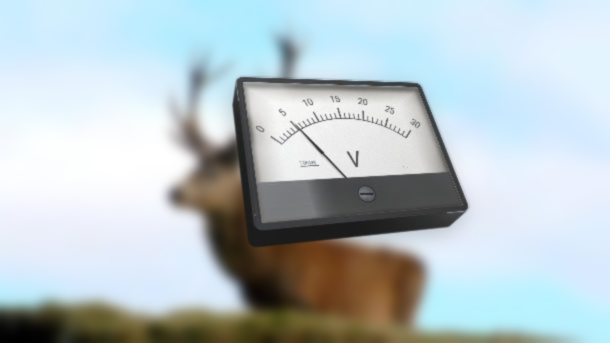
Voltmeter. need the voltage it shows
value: 5 V
